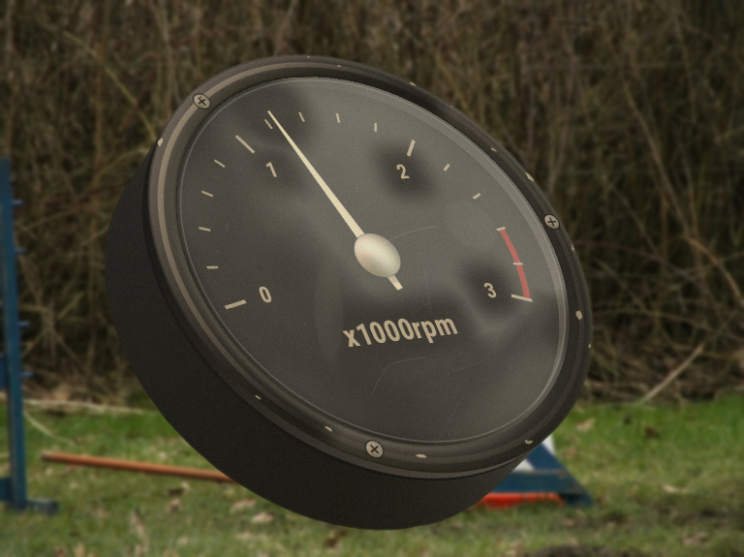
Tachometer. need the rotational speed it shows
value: 1200 rpm
